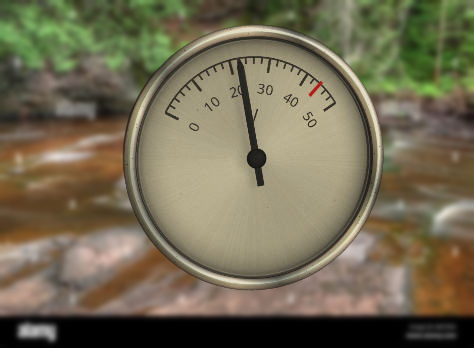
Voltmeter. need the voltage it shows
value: 22 V
